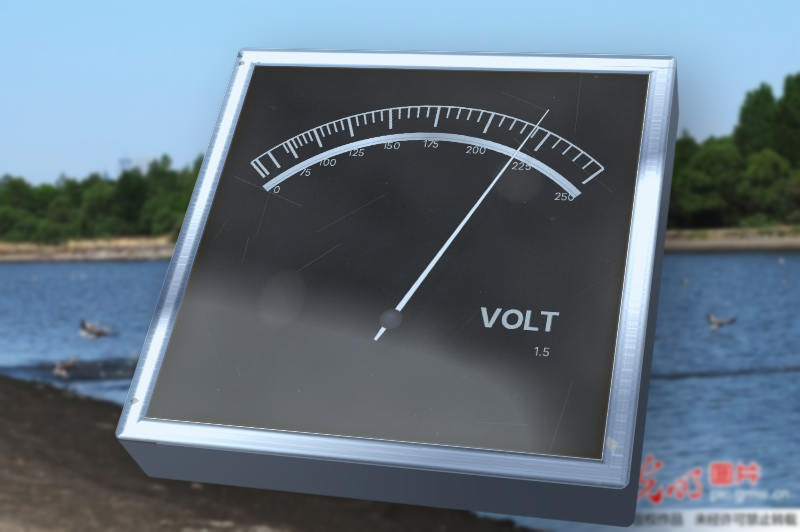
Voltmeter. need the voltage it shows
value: 220 V
